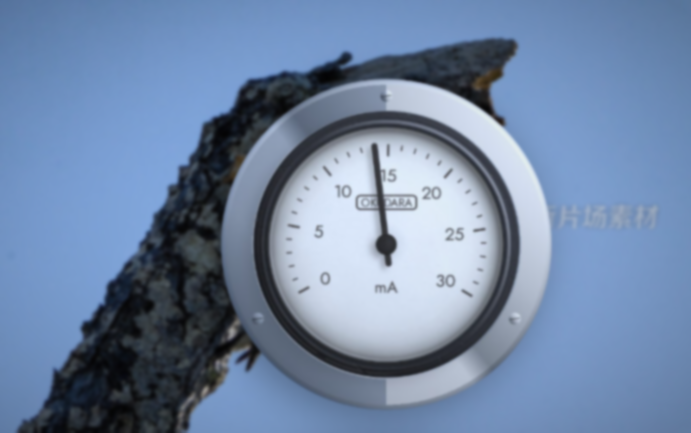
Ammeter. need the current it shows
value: 14 mA
